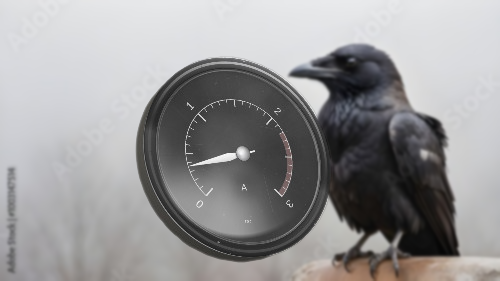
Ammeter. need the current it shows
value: 0.35 A
